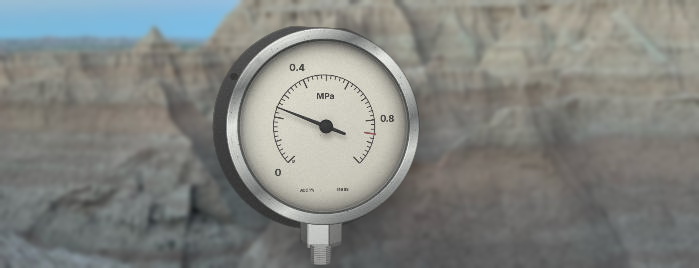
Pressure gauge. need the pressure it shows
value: 0.24 MPa
